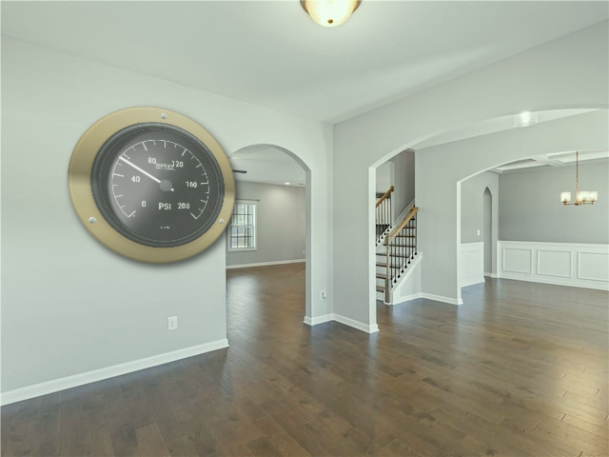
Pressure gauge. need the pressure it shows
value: 55 psi
